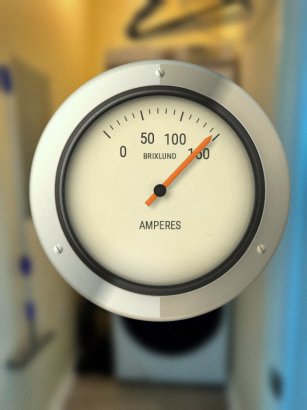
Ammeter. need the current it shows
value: 145 A
